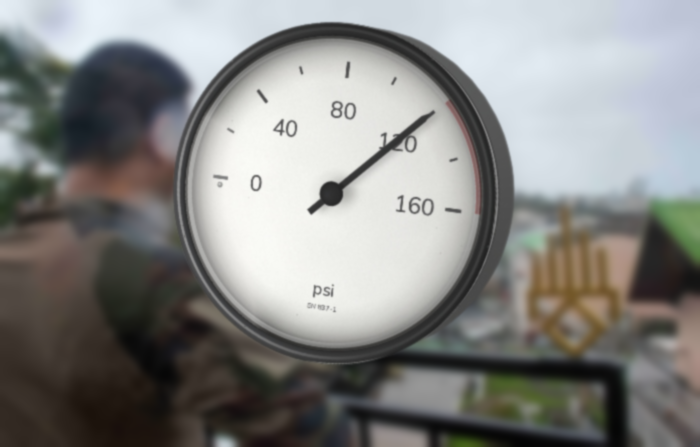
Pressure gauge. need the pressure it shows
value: 120 psi
